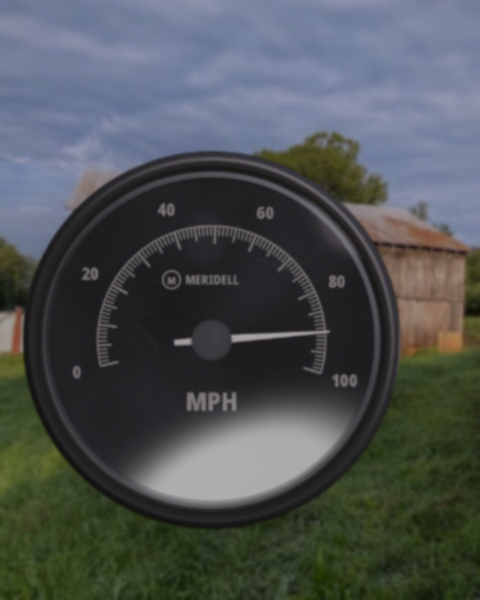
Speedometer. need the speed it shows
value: 90 mph
